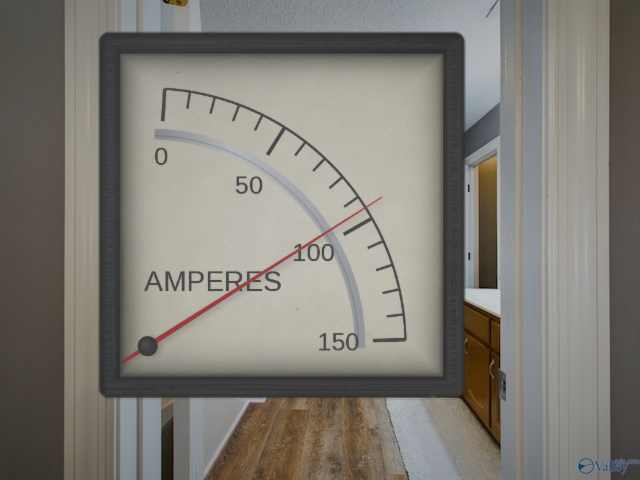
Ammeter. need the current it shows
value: 95 A
